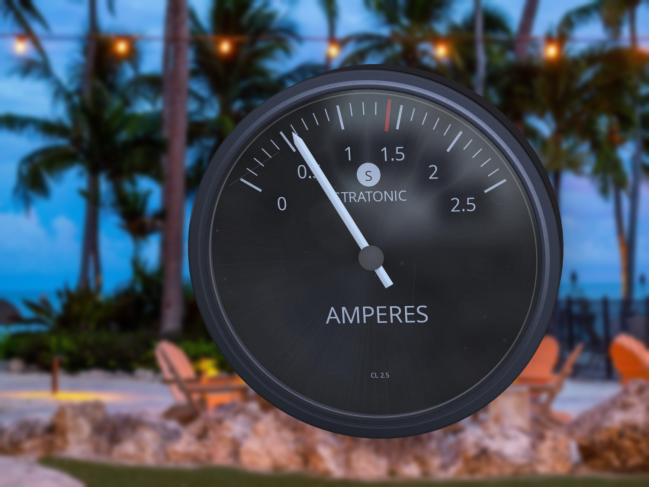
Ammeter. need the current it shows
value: 0.6 A
